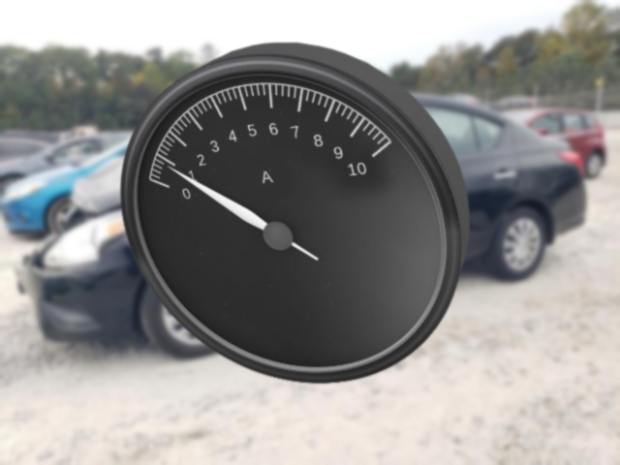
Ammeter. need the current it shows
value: 1 A
